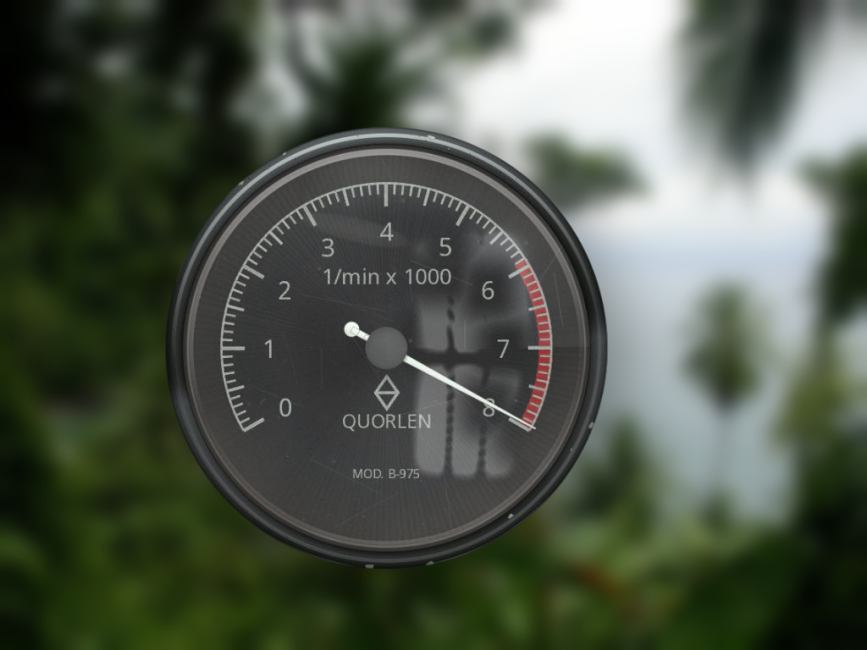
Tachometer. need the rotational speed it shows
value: 7950 rpm
